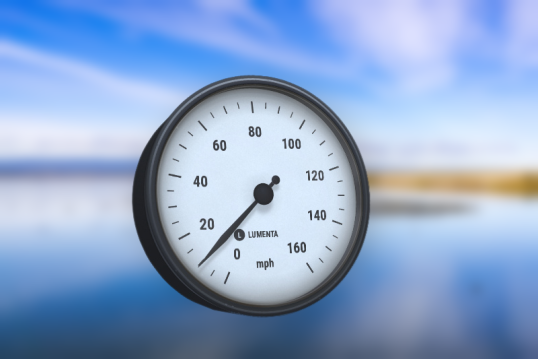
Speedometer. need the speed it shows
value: 10 mph
